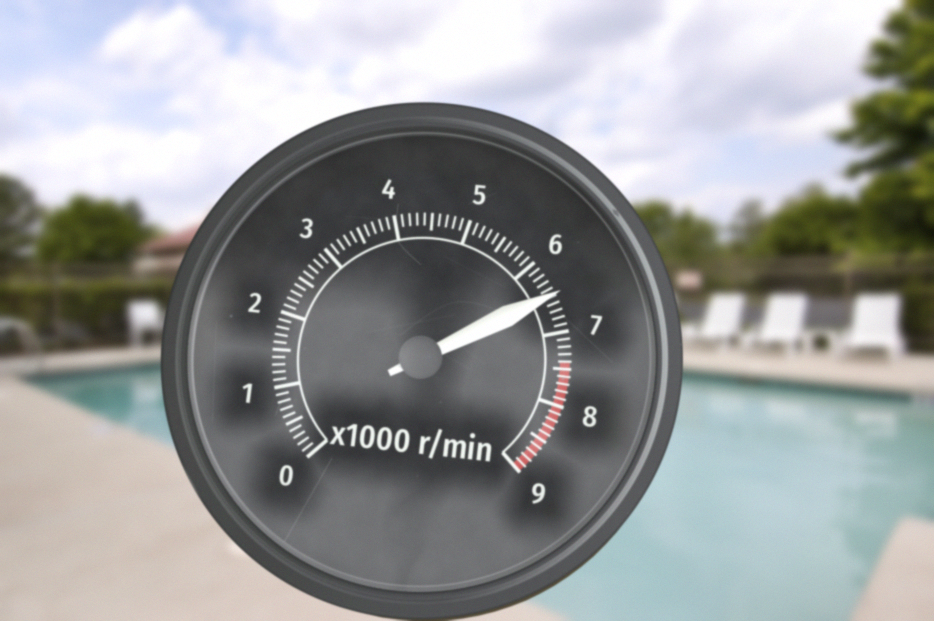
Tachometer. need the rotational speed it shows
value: 6500 rpm
